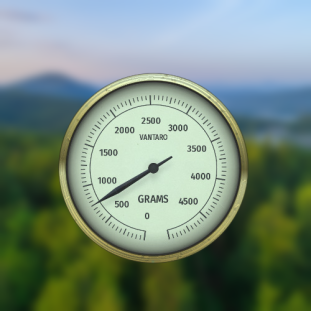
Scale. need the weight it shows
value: 750 g
